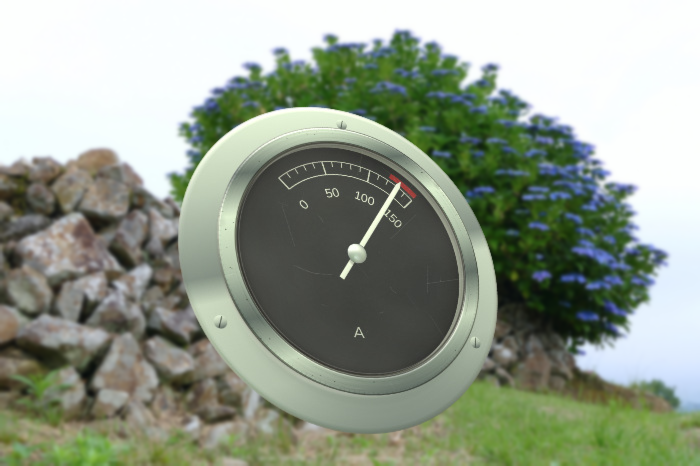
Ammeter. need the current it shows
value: 130 A
